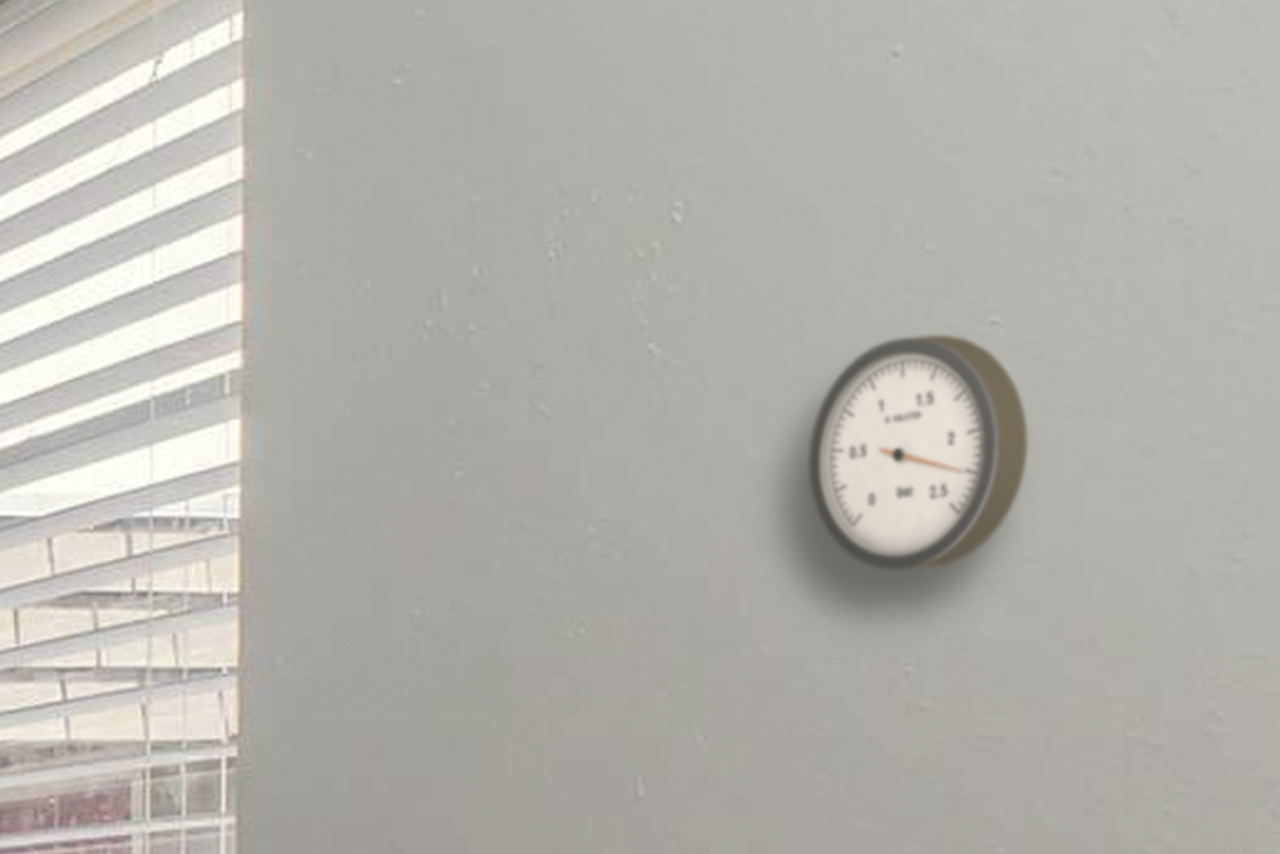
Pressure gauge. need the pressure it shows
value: 2.25 bar
